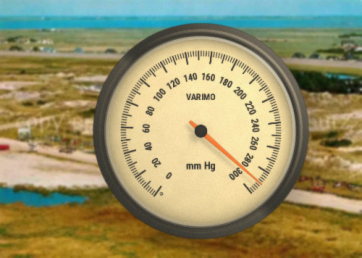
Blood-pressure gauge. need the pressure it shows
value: 290 mmHg
